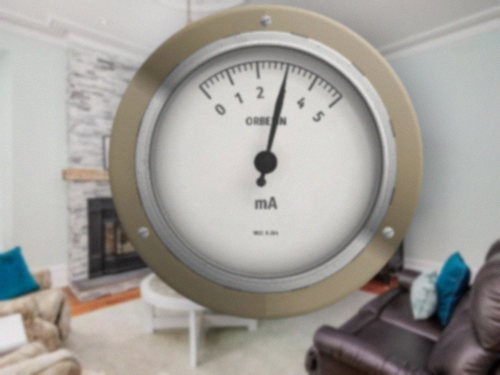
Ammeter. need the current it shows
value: 3 mA
